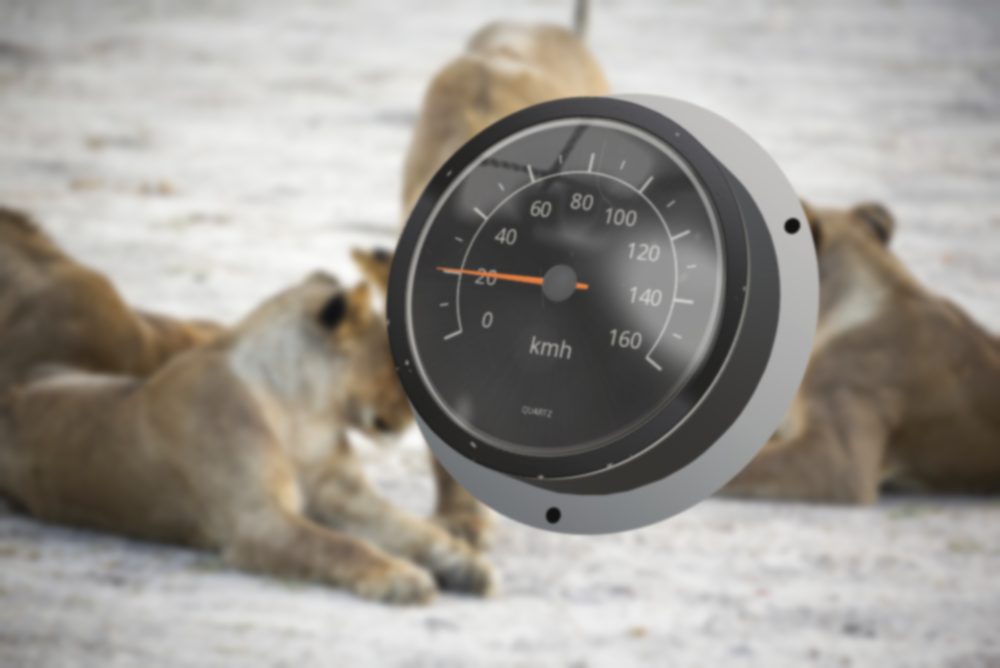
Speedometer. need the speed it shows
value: 20 km/h
